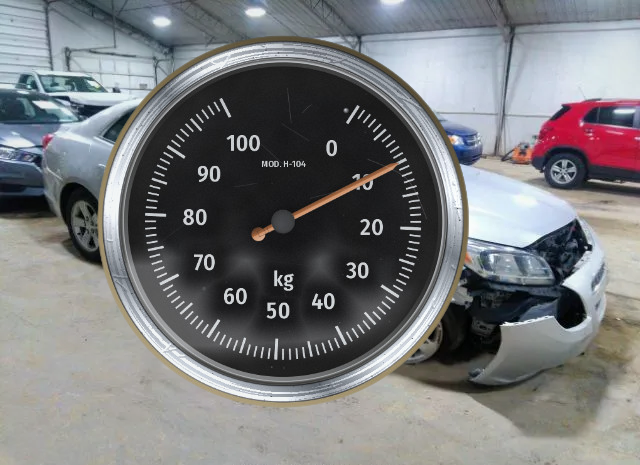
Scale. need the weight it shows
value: 10 kg
